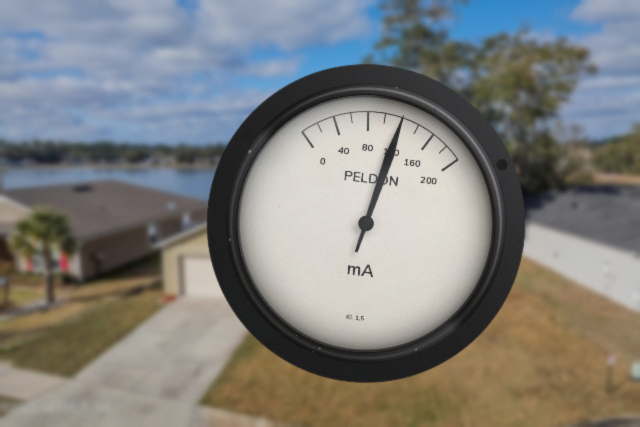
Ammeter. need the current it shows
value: 120 mA
